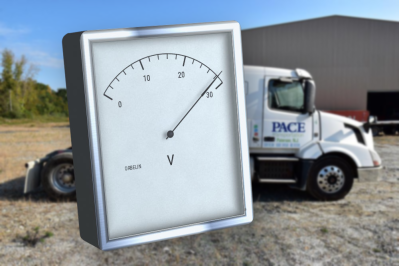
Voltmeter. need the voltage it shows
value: 28 V
